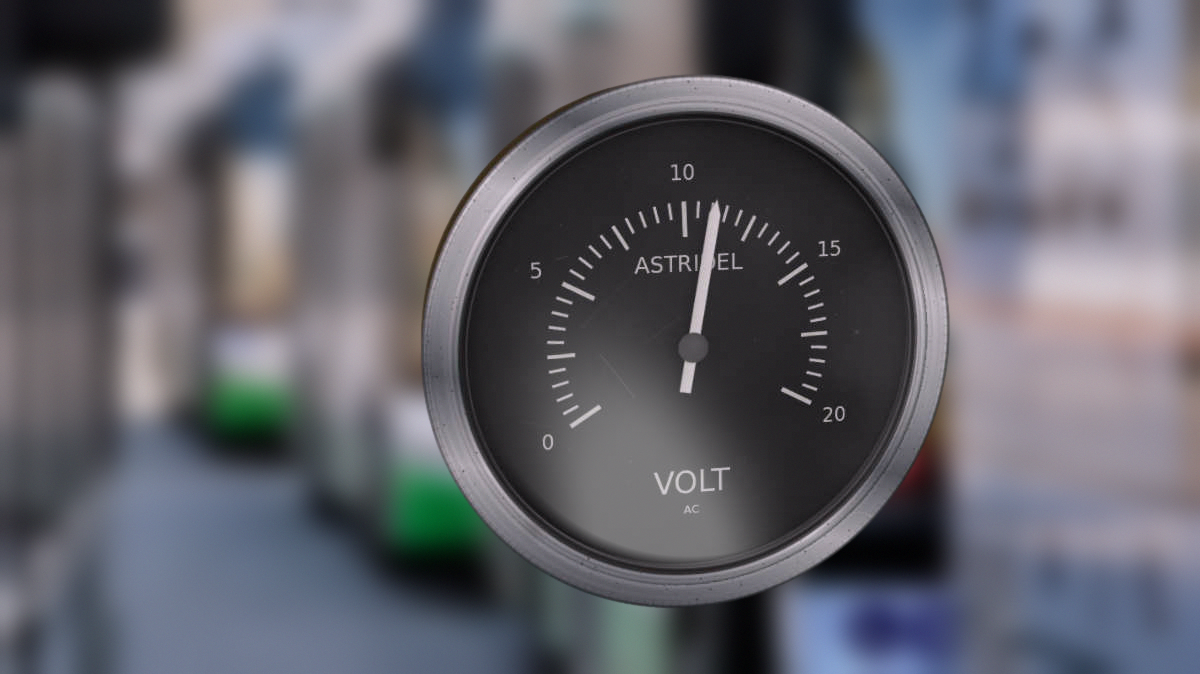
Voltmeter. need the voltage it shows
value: 11 V
